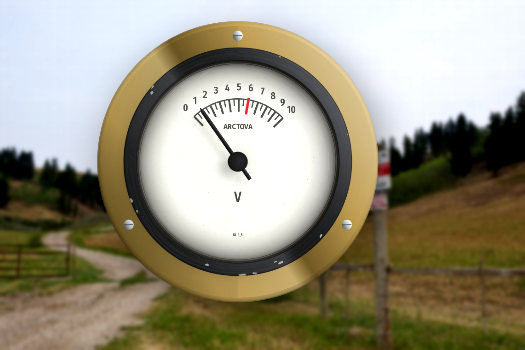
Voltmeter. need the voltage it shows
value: 1 V
